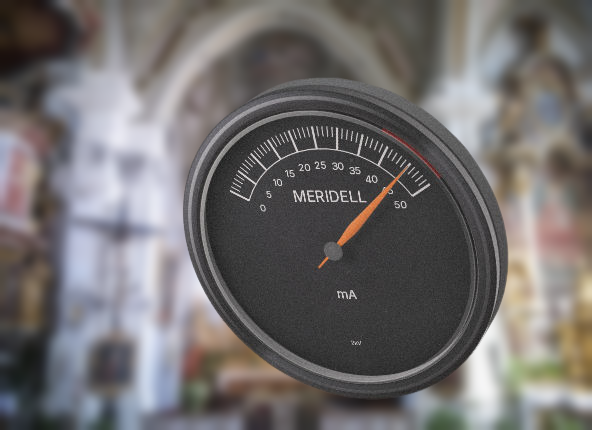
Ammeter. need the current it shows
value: 45 mA
